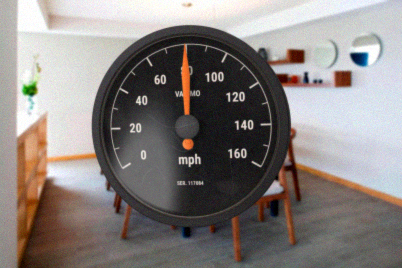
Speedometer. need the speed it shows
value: 80 mph
